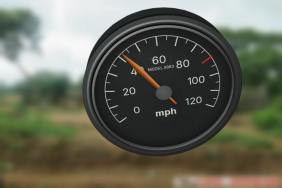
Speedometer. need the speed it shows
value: 42.5 mph
